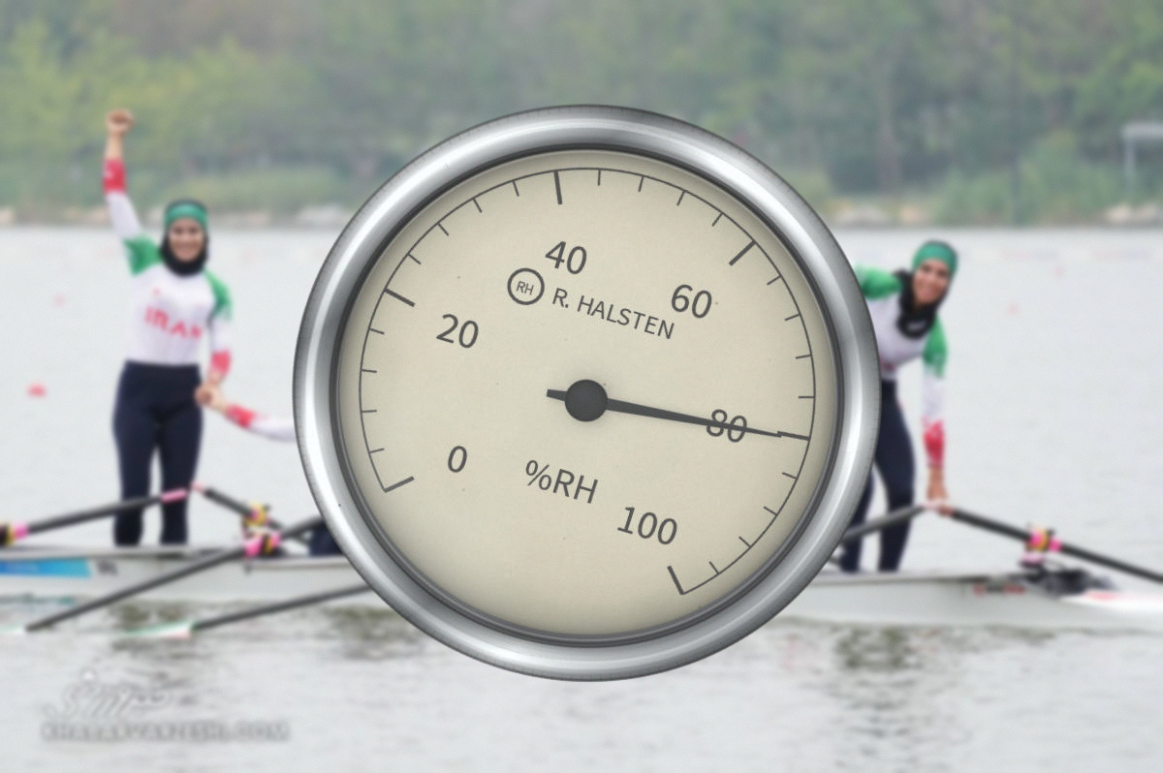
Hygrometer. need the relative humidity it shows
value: 80 %
